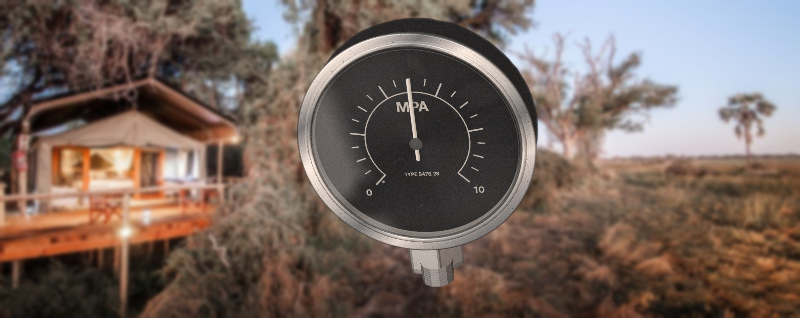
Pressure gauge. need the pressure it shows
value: 5 MPa
